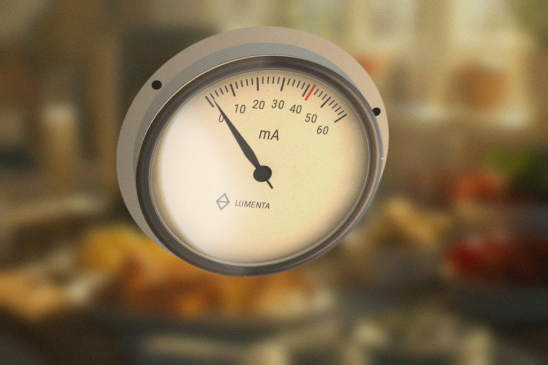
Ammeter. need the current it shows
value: 2 mA
